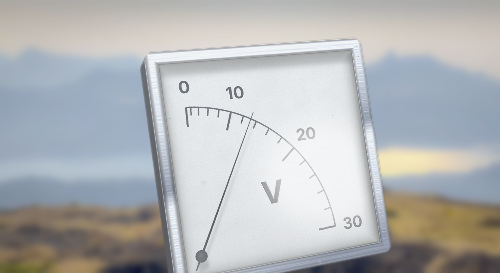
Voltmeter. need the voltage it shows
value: 13 V
